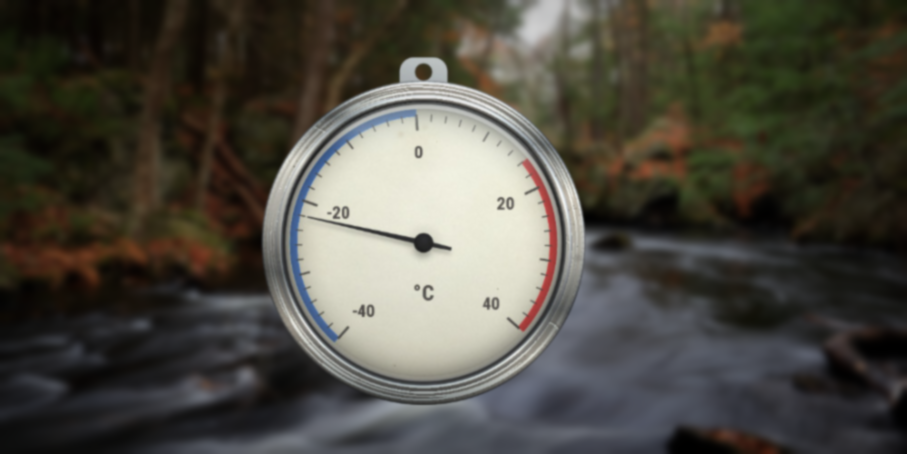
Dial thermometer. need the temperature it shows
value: -22 °C
